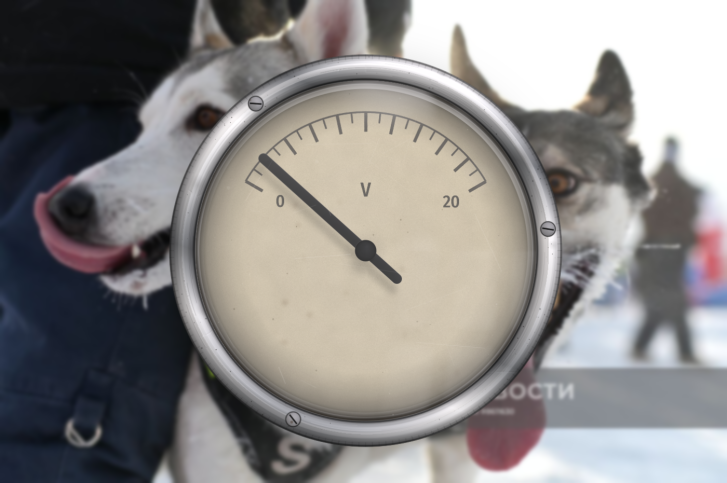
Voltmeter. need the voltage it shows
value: 2 V
